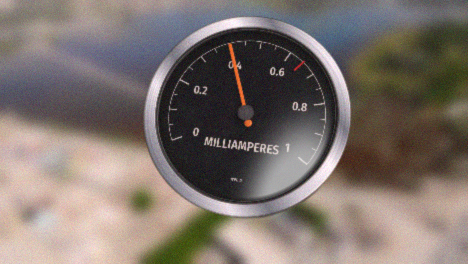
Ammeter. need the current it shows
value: 0.4 mA
